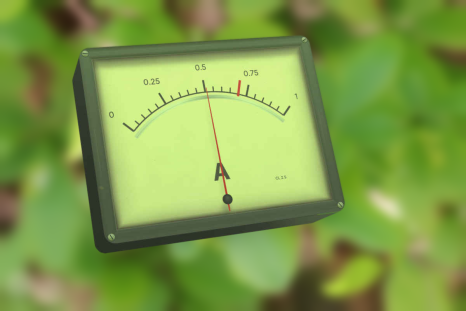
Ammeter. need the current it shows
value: 0.5 A
